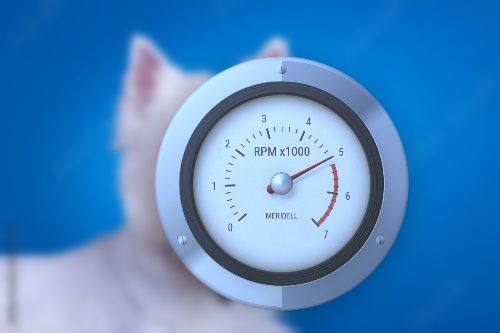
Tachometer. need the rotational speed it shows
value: 5000 rpm
